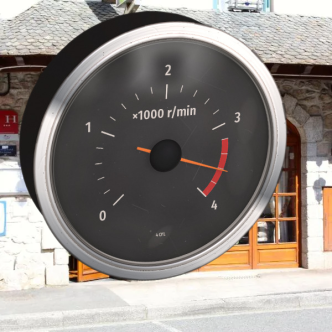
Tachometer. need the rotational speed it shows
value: 3600 rpm
